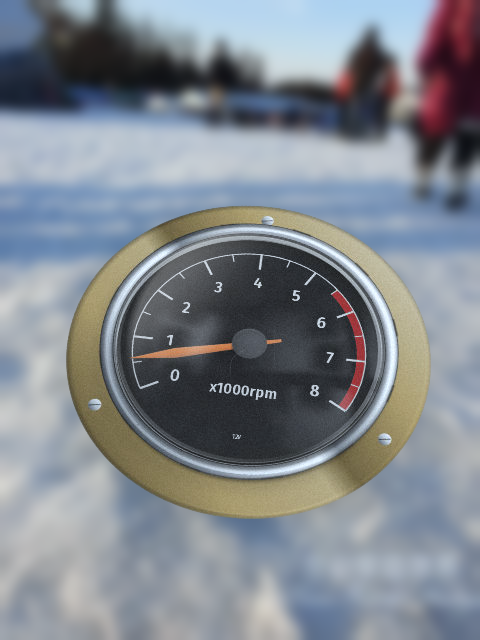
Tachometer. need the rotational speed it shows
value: 500 rpm
